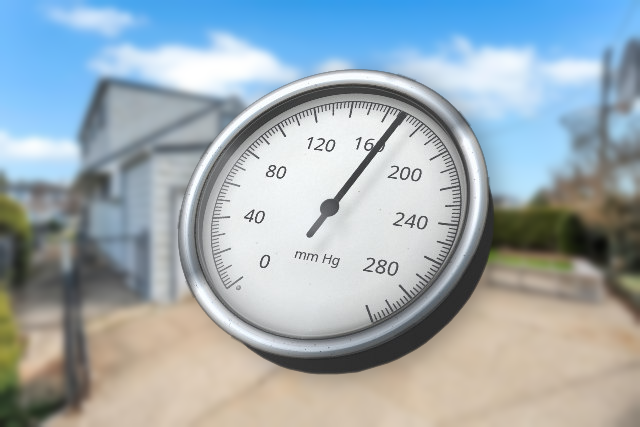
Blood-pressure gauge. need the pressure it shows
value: 170 mmHg
